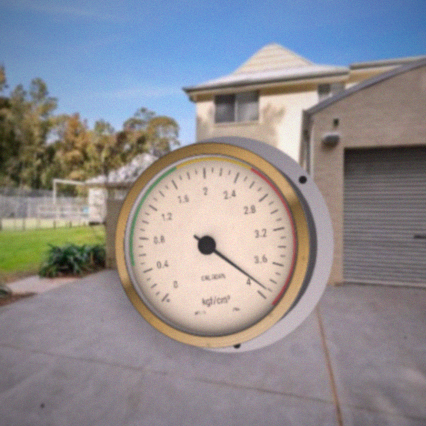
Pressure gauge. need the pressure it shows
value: 3.9 kg/cm²
